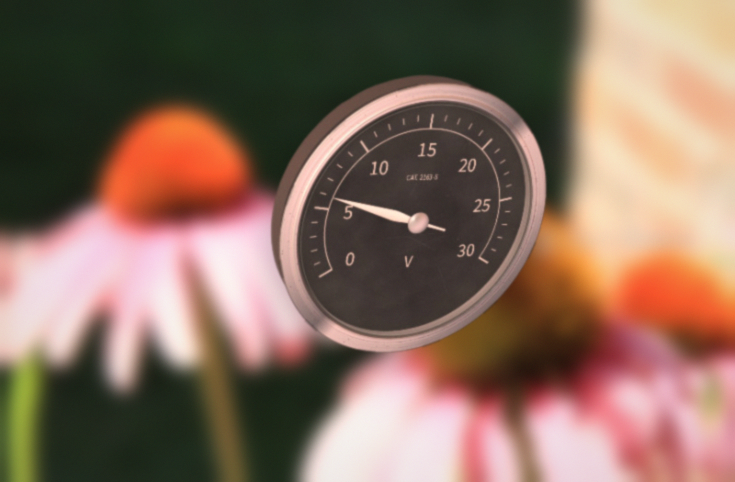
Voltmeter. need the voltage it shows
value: 6 V
